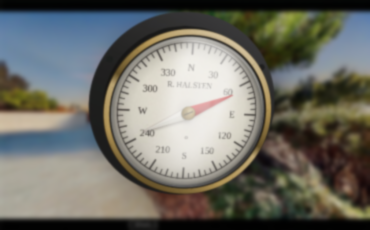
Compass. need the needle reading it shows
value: 65 °
